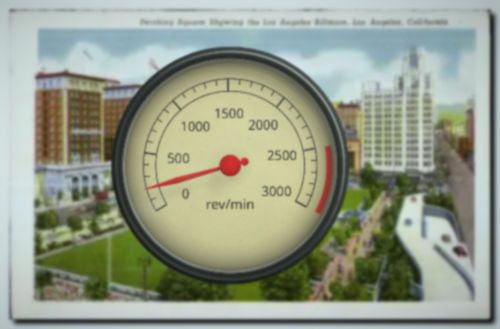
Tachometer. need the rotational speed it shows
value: 200 rpm
